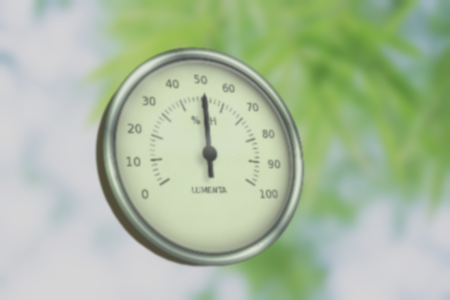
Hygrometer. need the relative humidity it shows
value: 50 %
